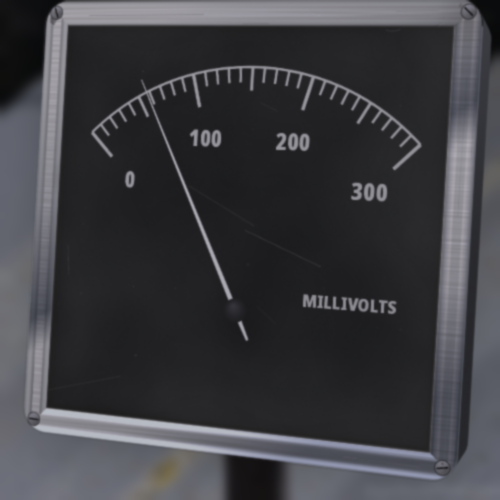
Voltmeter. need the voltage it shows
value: 60 mV
